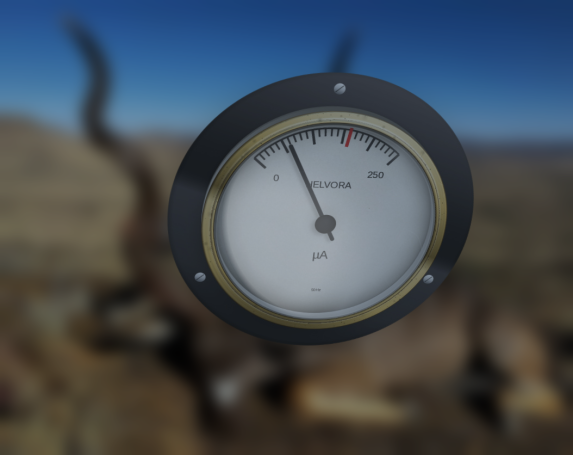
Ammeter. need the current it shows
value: 60 µA
